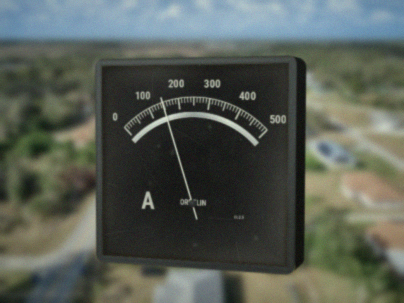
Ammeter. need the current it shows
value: 150 A
